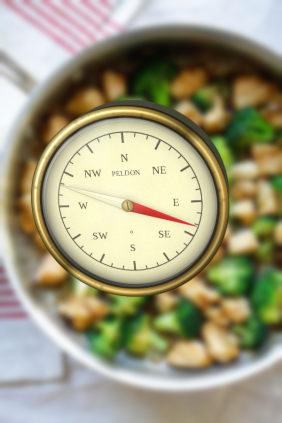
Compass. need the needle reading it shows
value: 110 °
